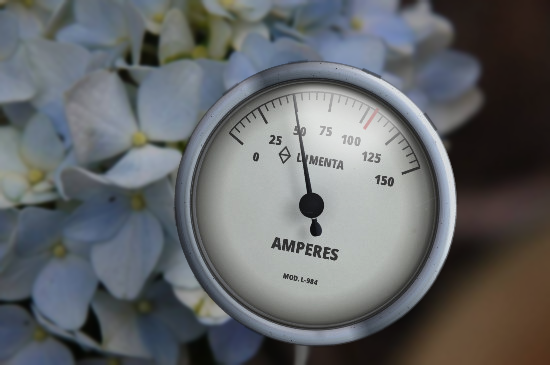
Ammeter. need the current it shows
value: 50 A
